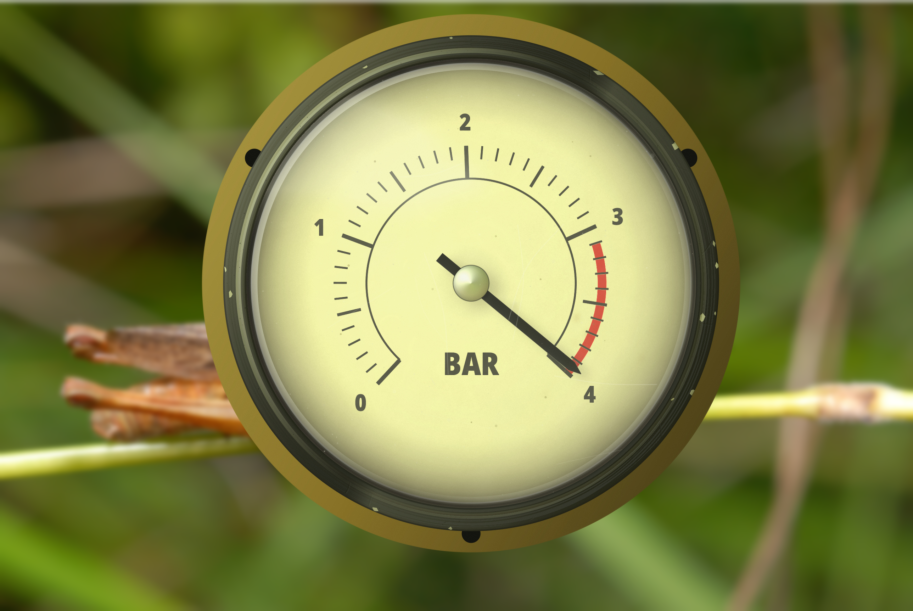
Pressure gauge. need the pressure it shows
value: 3.95 bar
